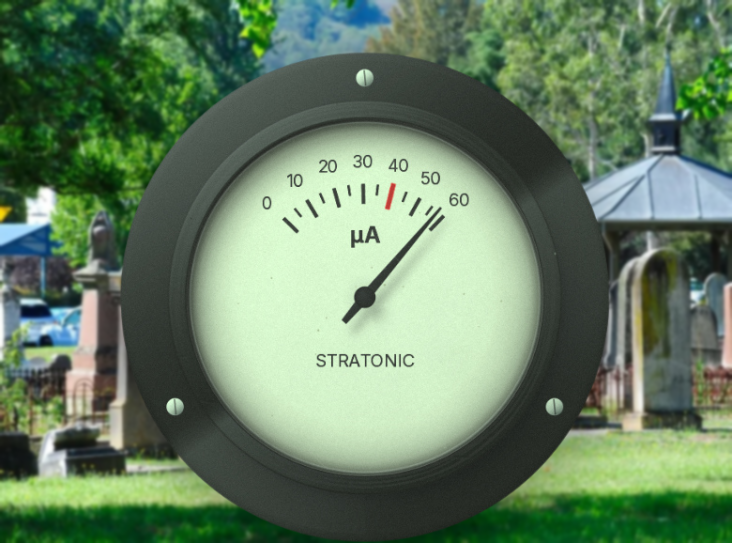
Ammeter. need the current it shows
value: 57.5 µA
